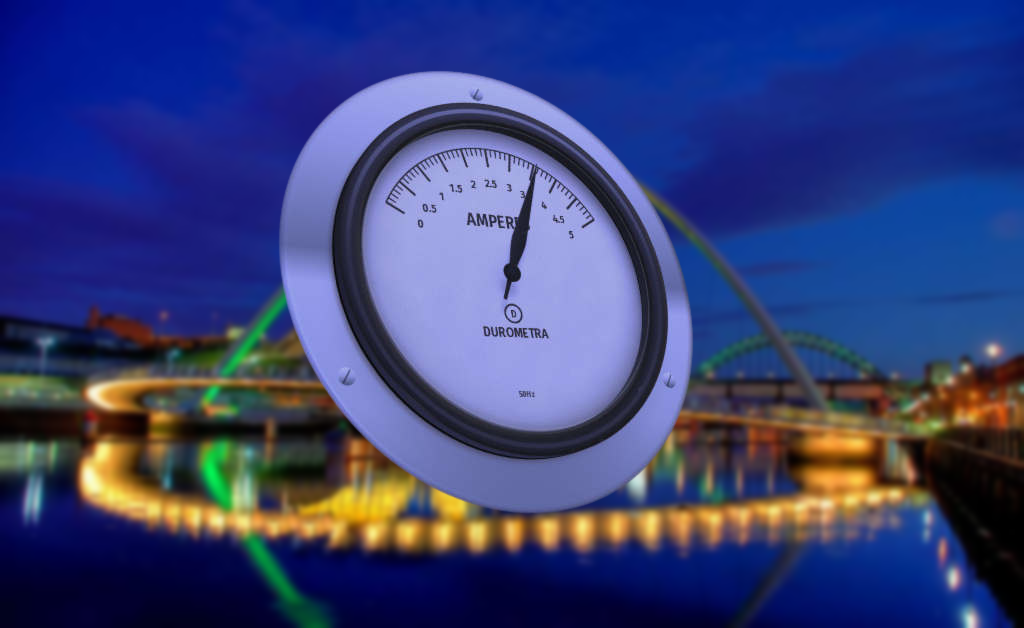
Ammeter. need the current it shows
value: 3.5 A
